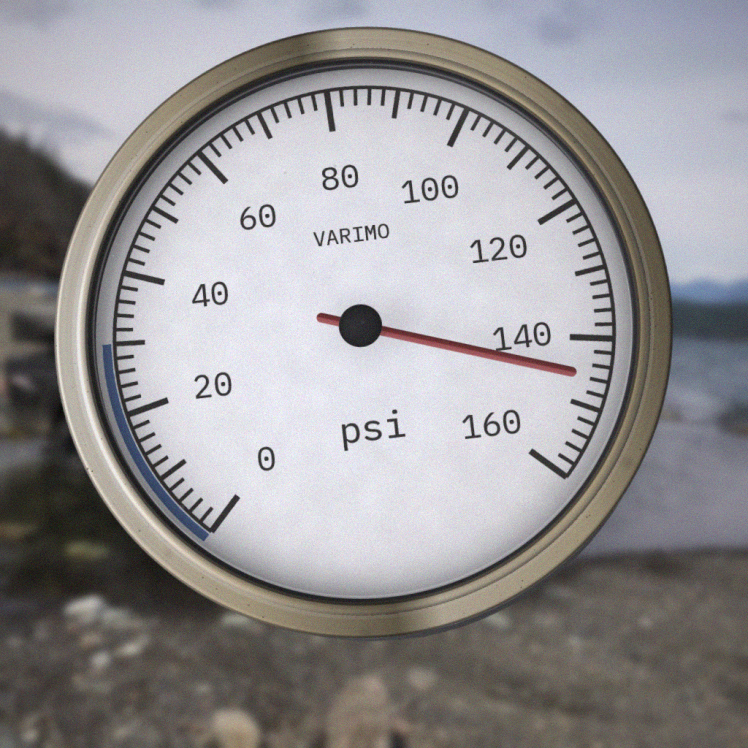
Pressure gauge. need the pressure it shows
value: 146 psi
